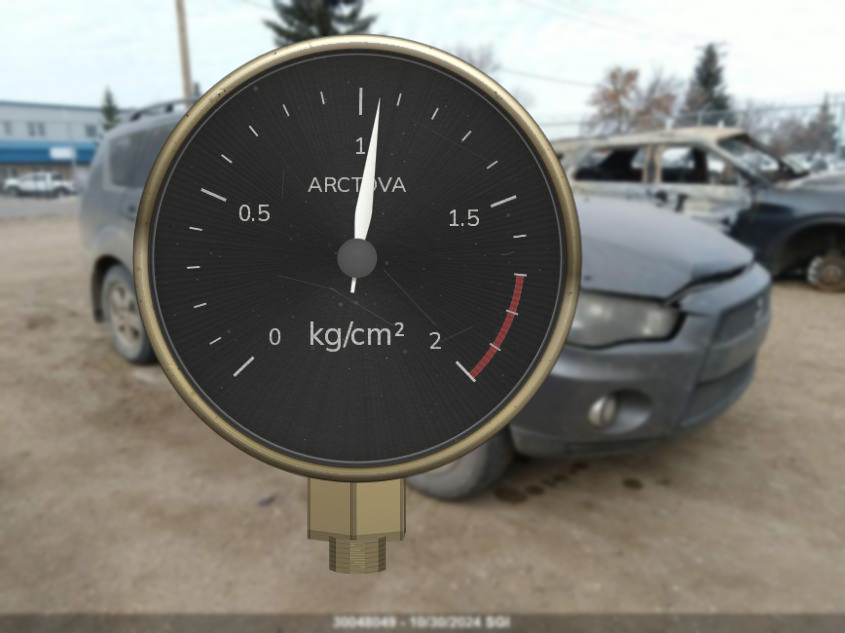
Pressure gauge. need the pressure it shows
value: 1.05 kg/cm²
